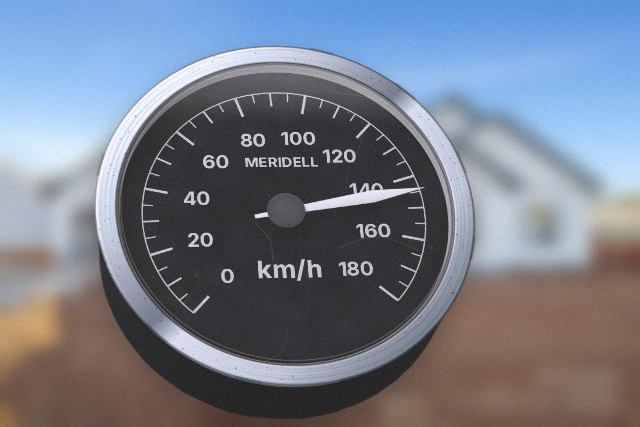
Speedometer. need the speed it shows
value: 145 km/h
